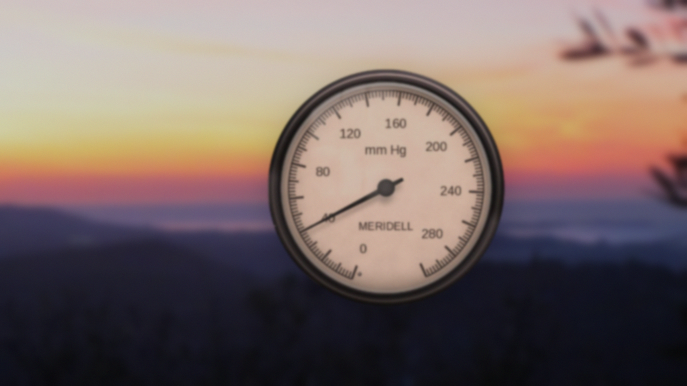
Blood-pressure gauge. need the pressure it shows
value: 40 mmHg
